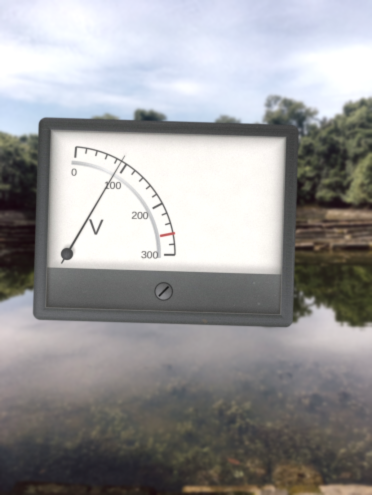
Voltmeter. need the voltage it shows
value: 90 V
